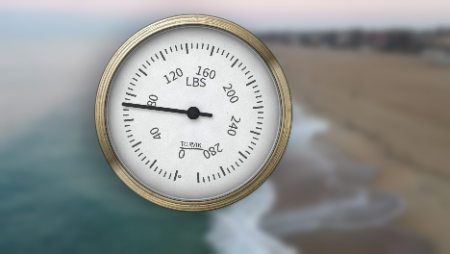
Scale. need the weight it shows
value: 72 lb
